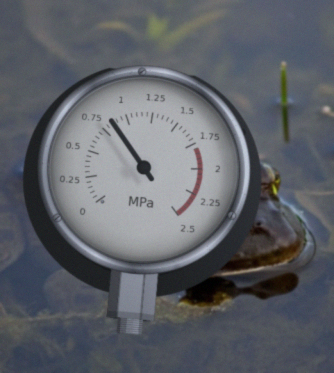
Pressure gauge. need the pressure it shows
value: 0.85 MPa
